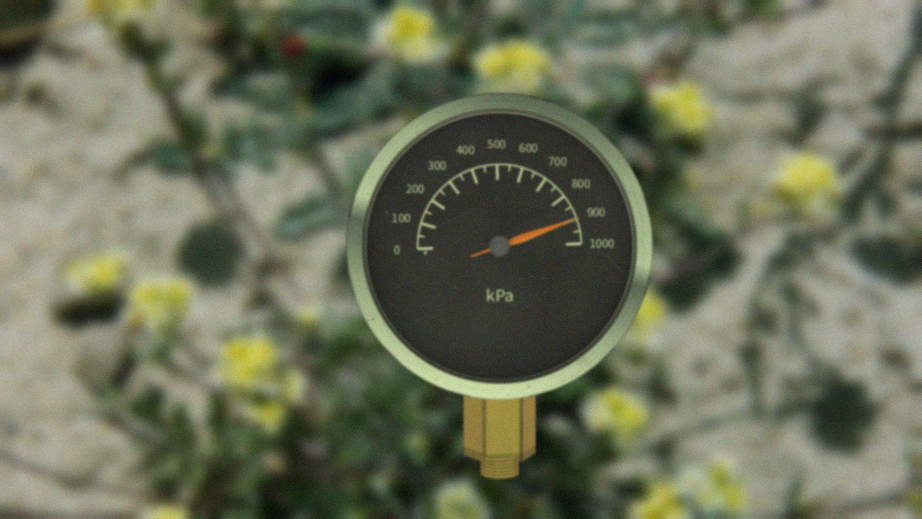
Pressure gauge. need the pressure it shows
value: 900 kPa
